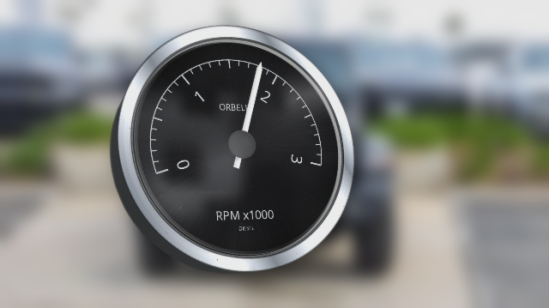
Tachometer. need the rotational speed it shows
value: 1800 rpm
